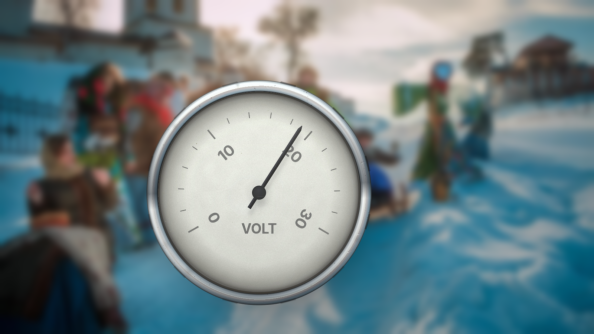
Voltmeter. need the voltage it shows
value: 19 V
